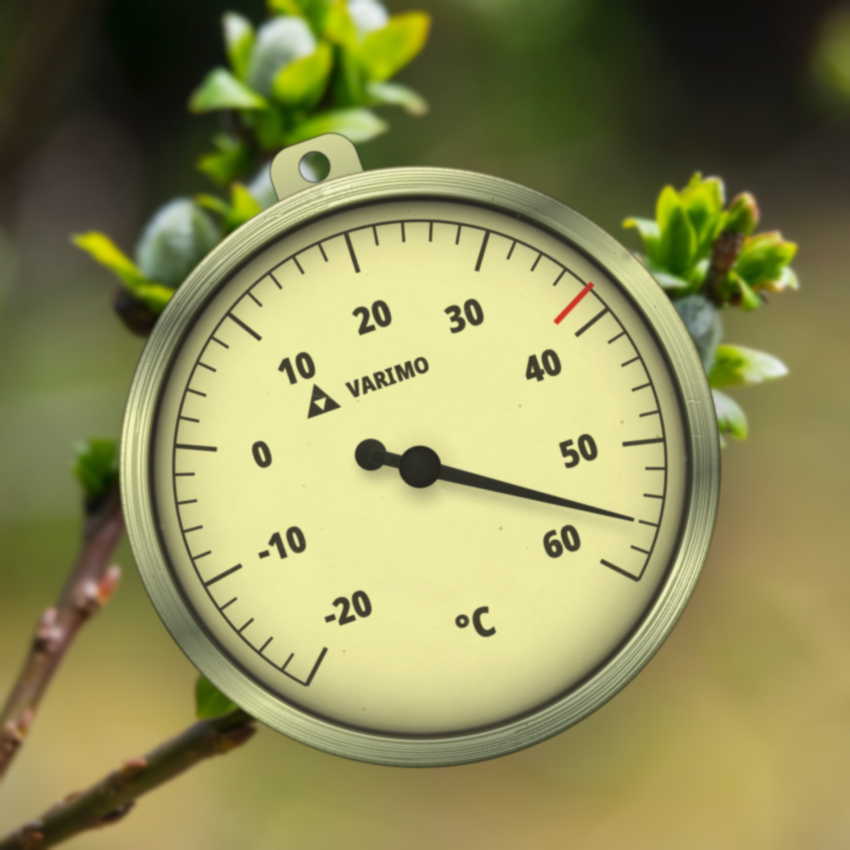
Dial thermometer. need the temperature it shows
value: 56 °C
